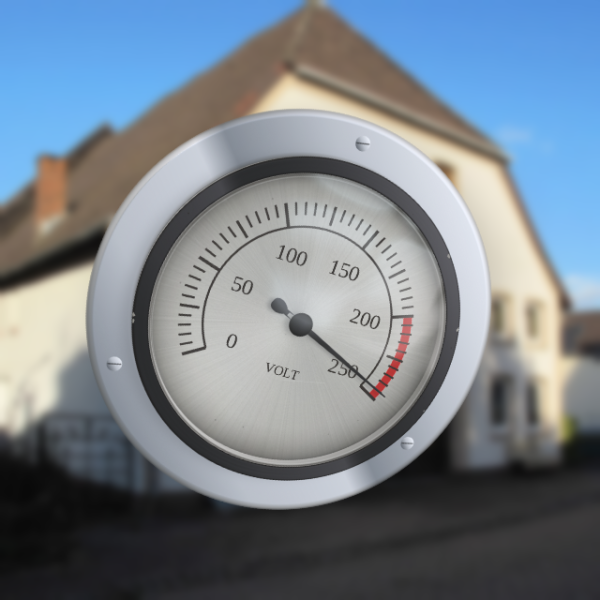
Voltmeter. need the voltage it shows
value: 245 V
